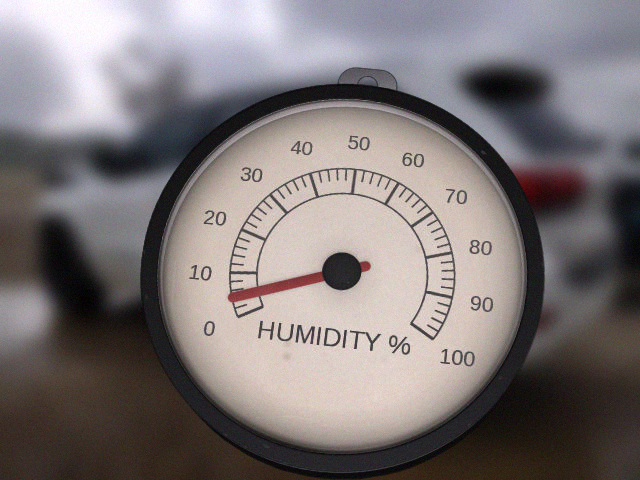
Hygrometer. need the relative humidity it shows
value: 4 %
